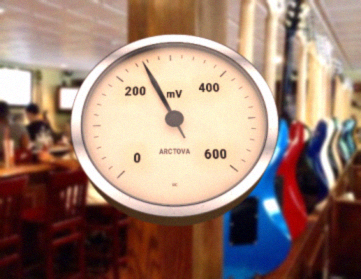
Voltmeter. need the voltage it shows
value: 250 mV
